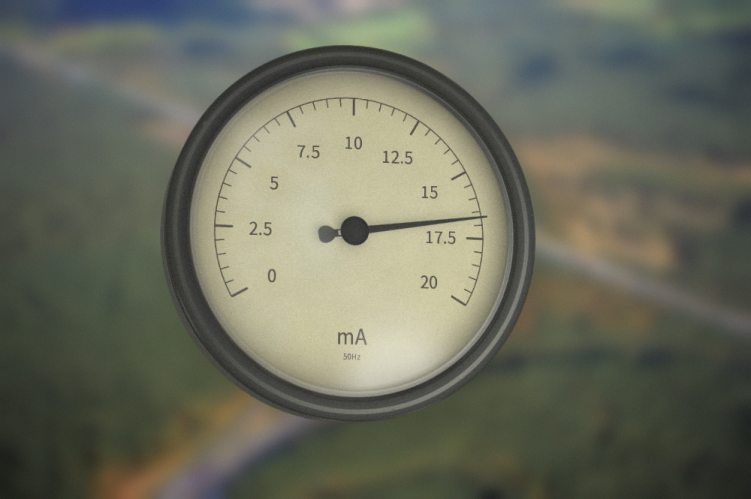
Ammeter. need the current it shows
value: 16.75 mA
